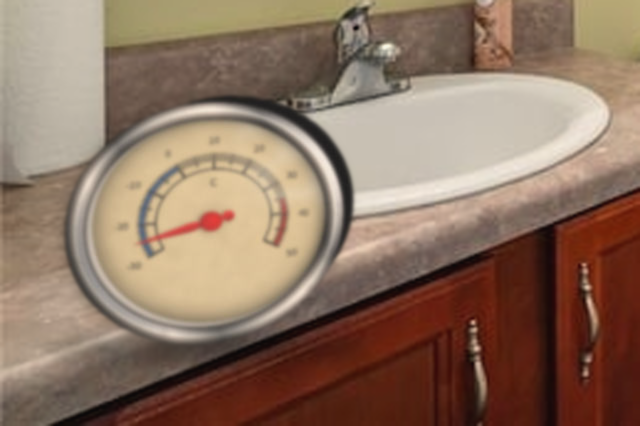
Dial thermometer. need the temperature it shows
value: -25 °C
